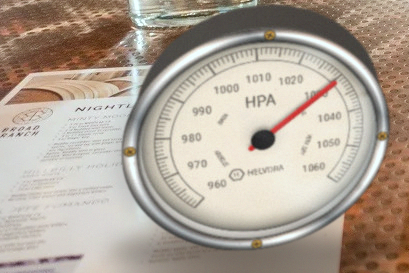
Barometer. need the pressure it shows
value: 1030 hPa
